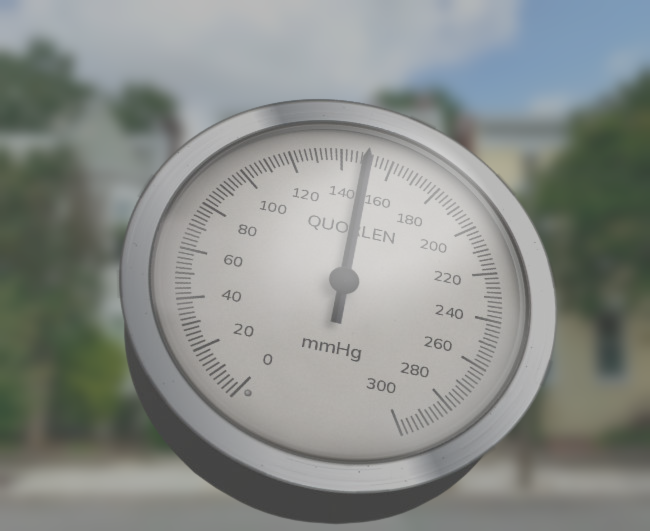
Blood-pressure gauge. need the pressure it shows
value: 150 mmHg
